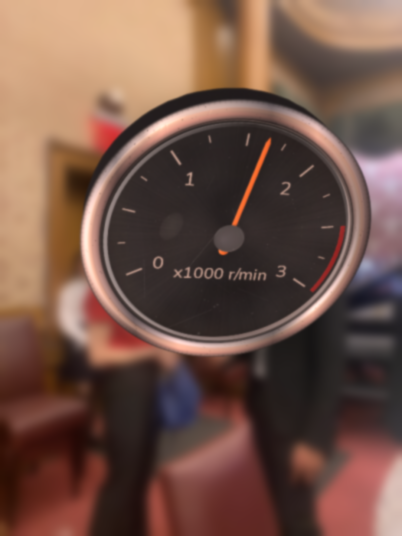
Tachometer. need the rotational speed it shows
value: 1625 rpm
